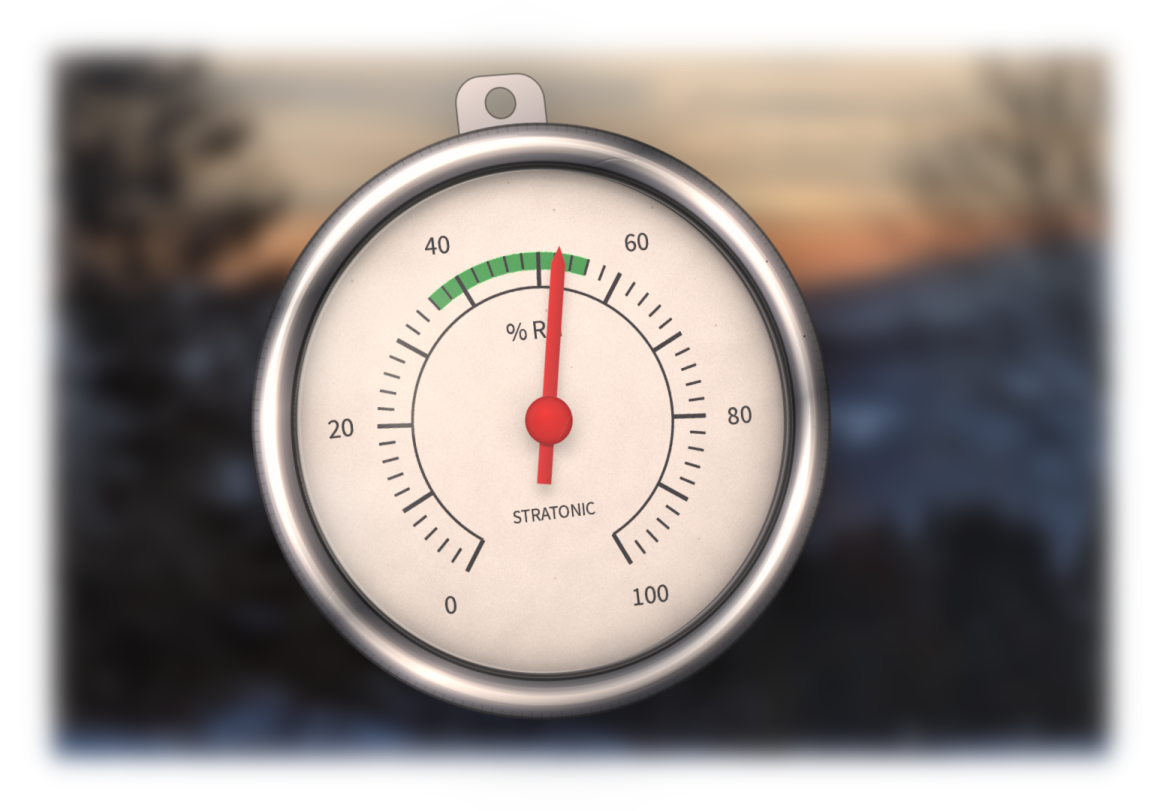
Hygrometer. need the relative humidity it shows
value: 52 %
